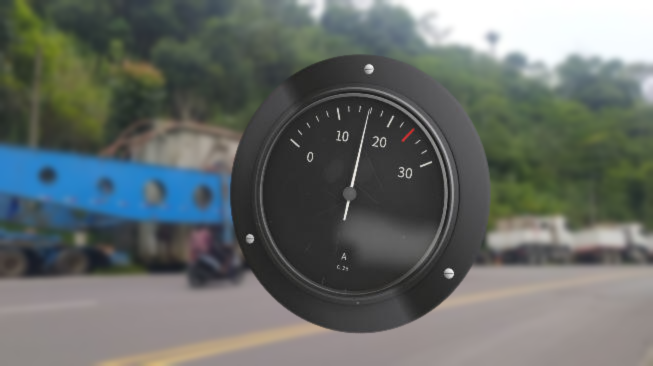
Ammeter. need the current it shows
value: 16 A
